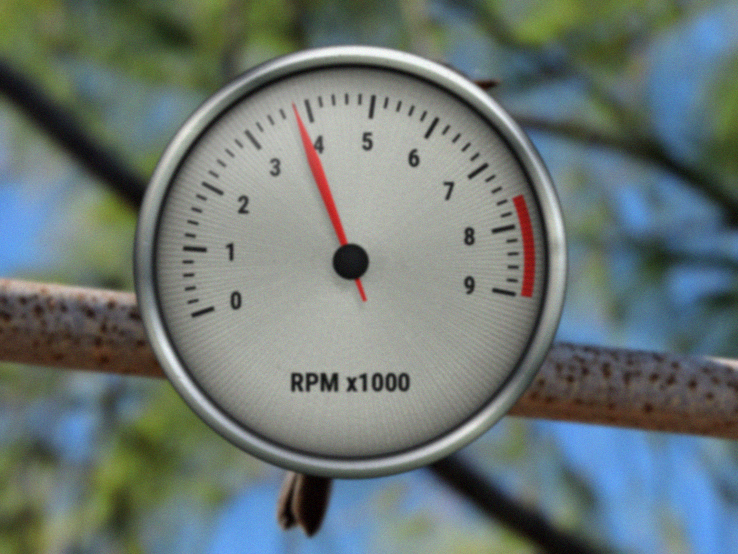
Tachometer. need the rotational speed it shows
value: 3800 rpm
